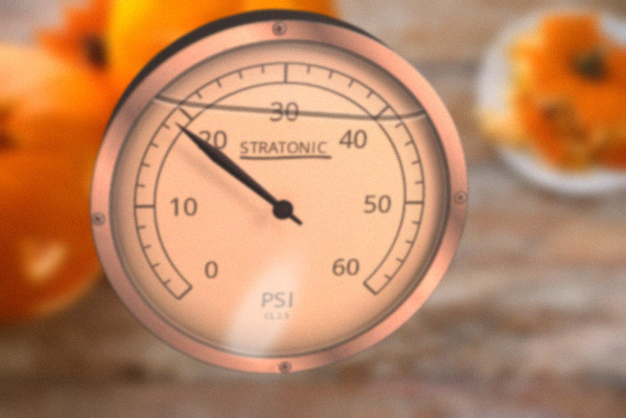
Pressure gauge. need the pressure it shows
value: 19 psi
